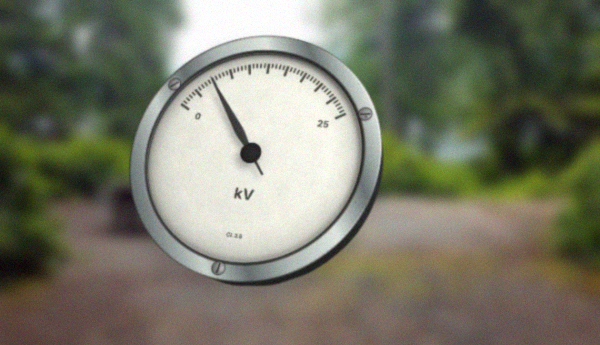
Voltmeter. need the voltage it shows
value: 5 kV
